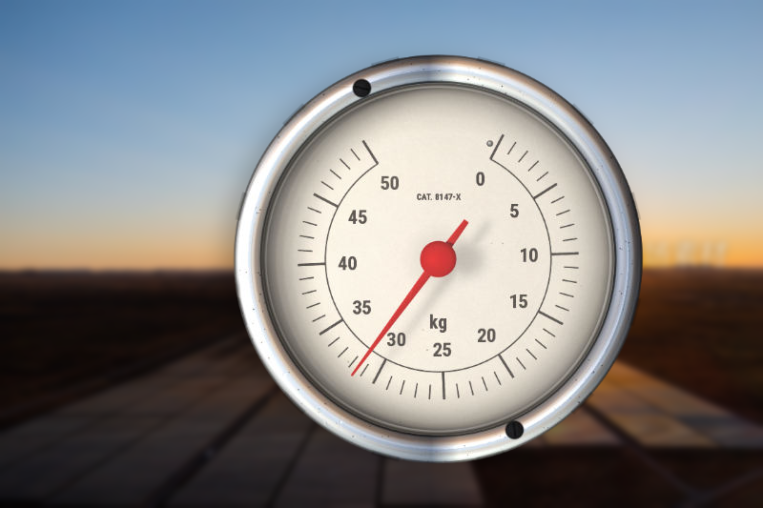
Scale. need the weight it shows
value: 31.5 kg
